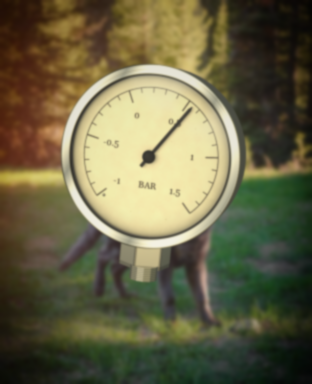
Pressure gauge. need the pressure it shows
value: 0.55 bar
